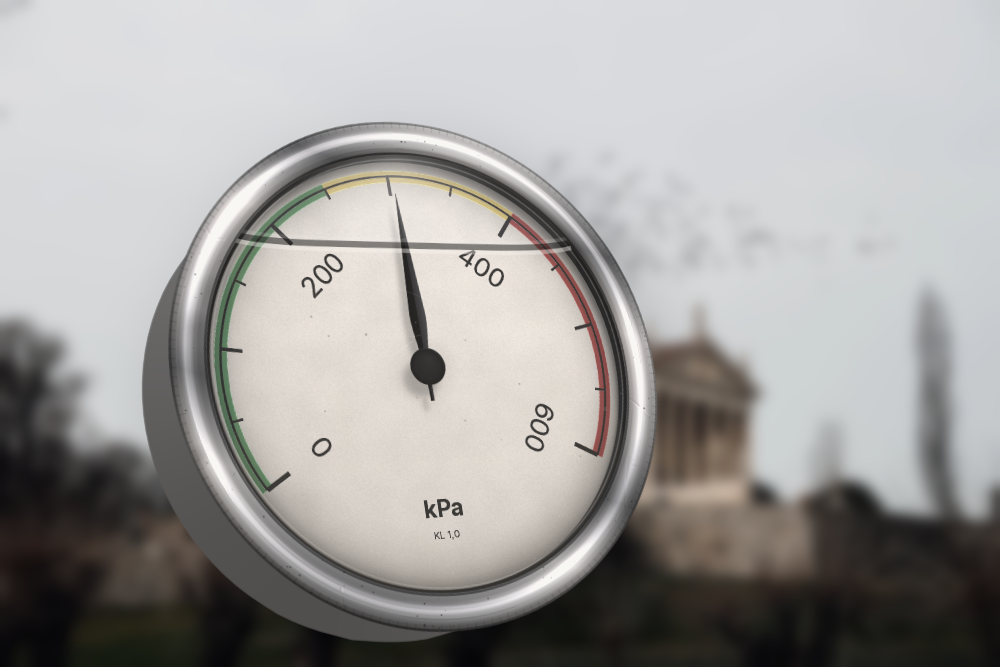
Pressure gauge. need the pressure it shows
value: 300 kPa
